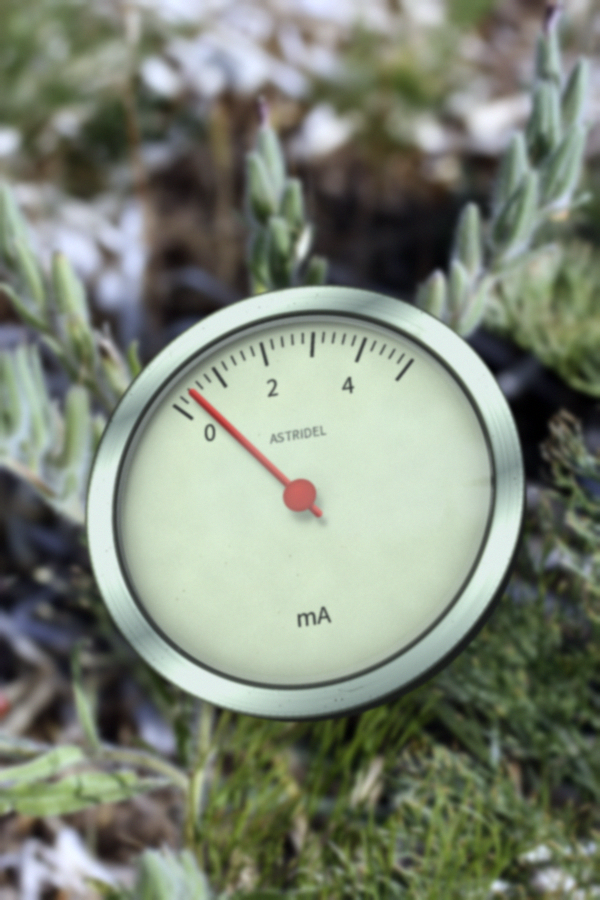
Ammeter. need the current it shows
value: 0.4 mA
